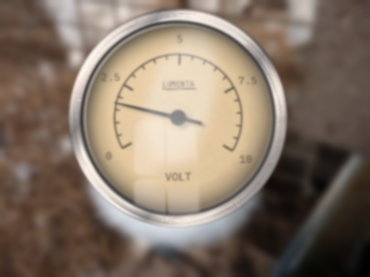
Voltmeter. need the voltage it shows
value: 1.75 V
